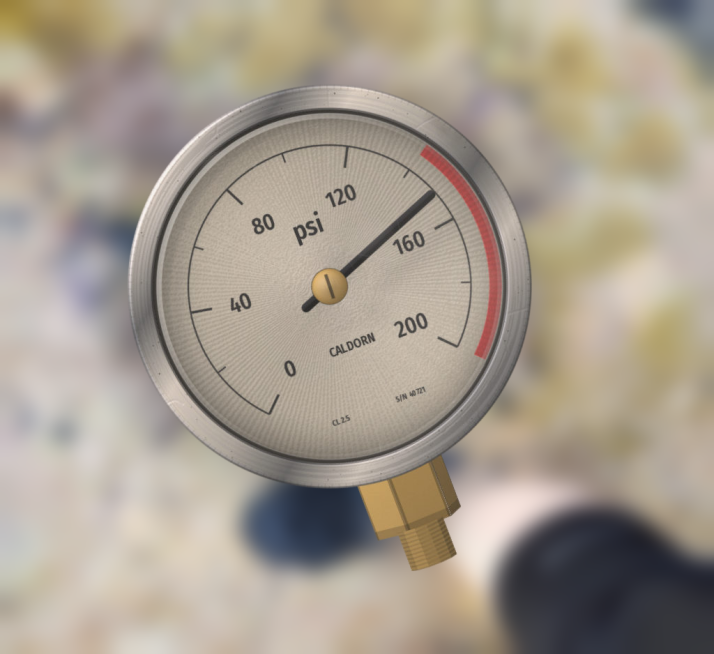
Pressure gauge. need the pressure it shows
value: 150 psi
